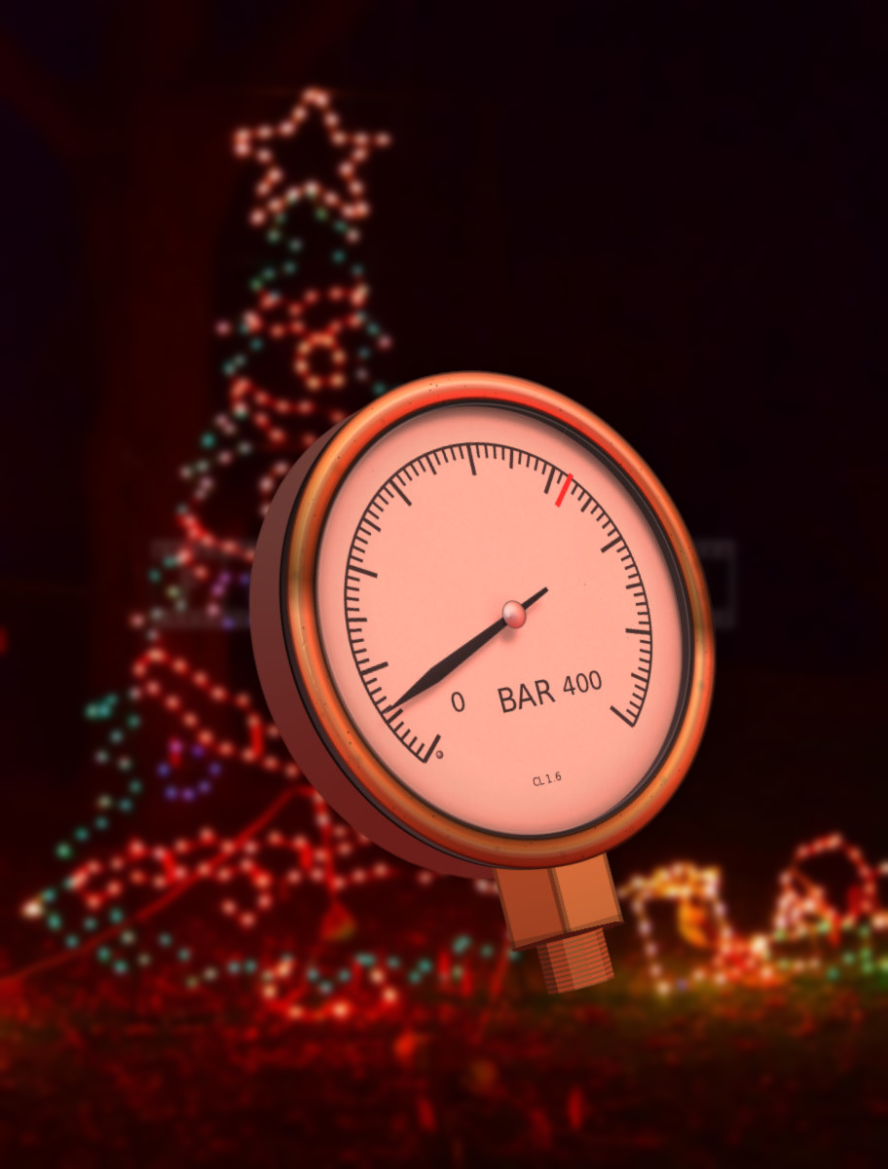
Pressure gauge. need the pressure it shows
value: 30 bar
